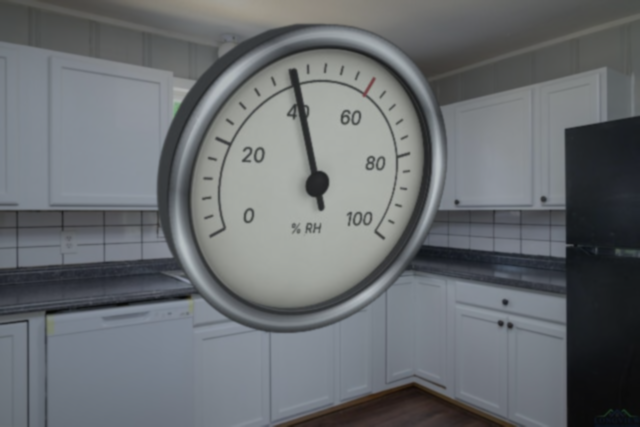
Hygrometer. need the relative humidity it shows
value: 40 %
